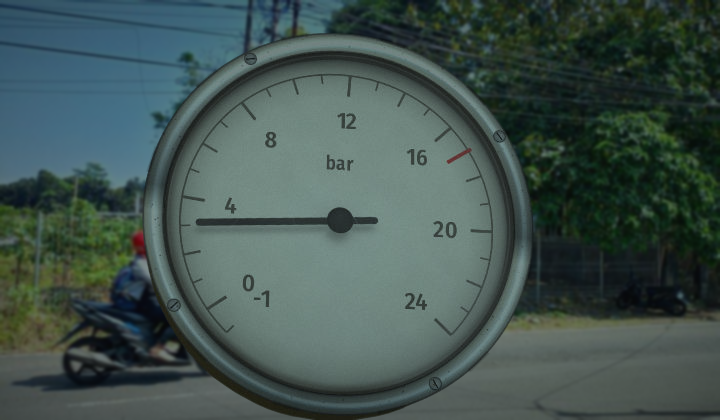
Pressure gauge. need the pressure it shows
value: 3 bar
